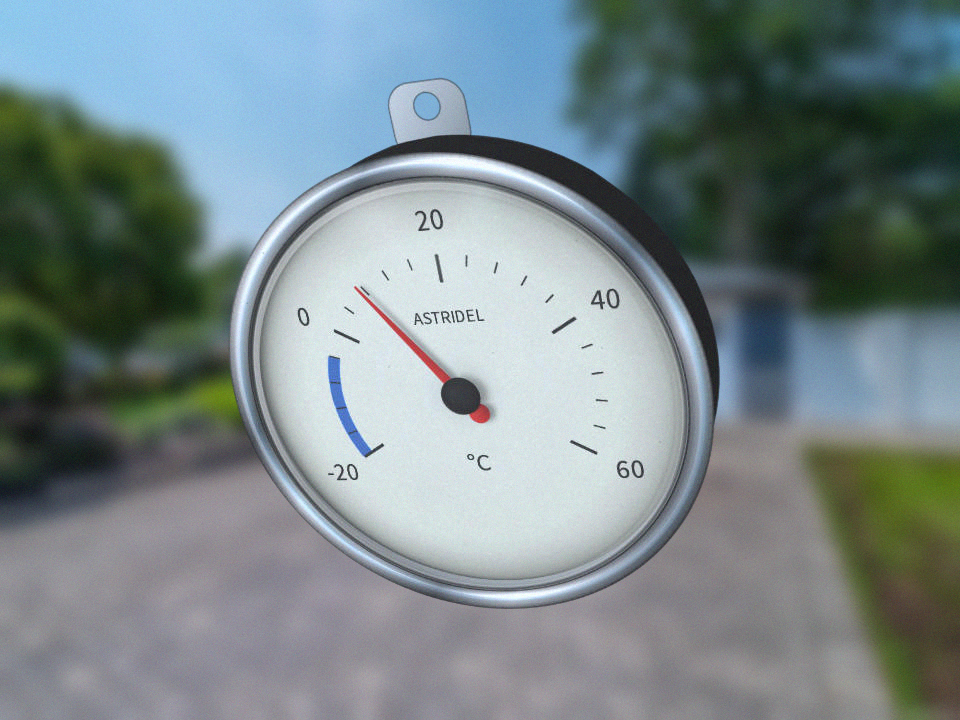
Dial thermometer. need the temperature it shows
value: 8 °C
